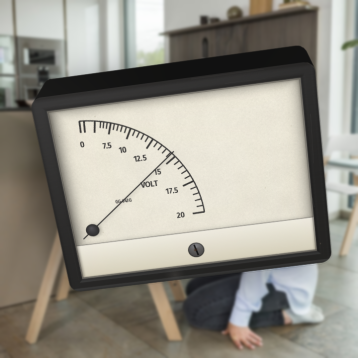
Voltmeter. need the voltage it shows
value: 14.5 V
